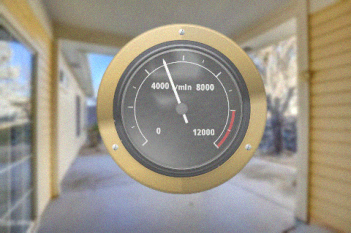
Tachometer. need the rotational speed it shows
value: 5000 rpm
